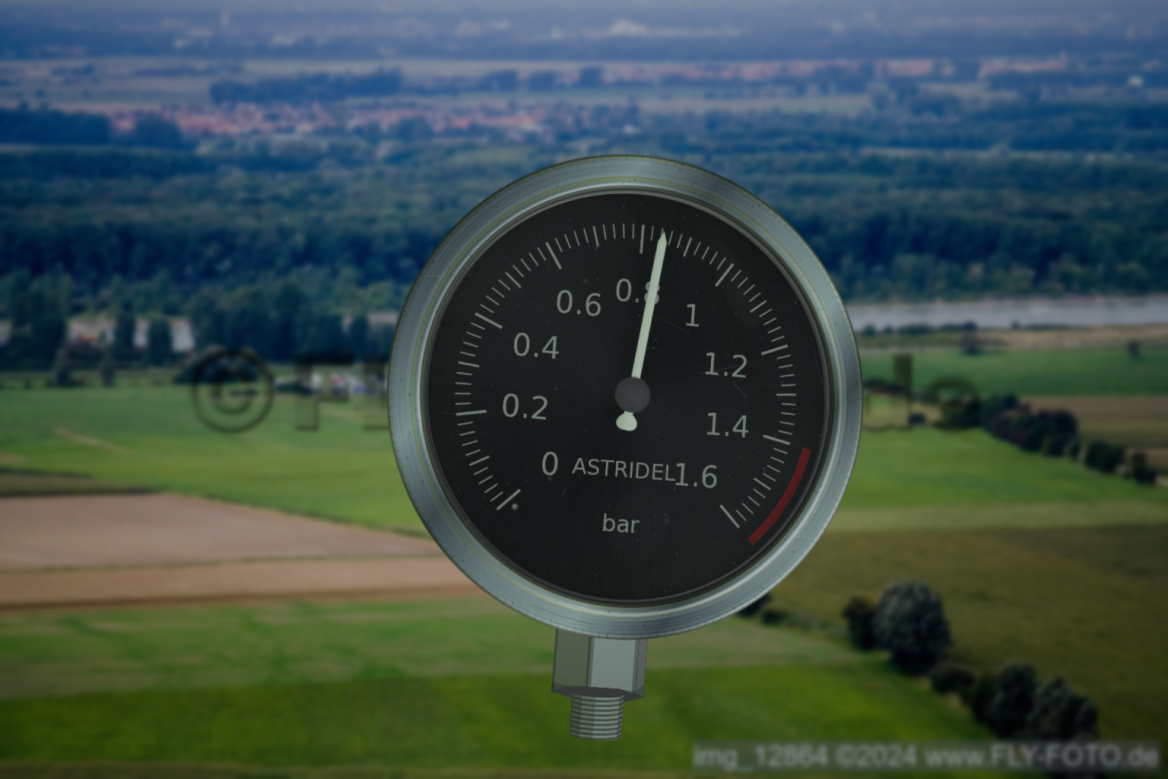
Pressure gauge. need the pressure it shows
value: 0.84 bar
